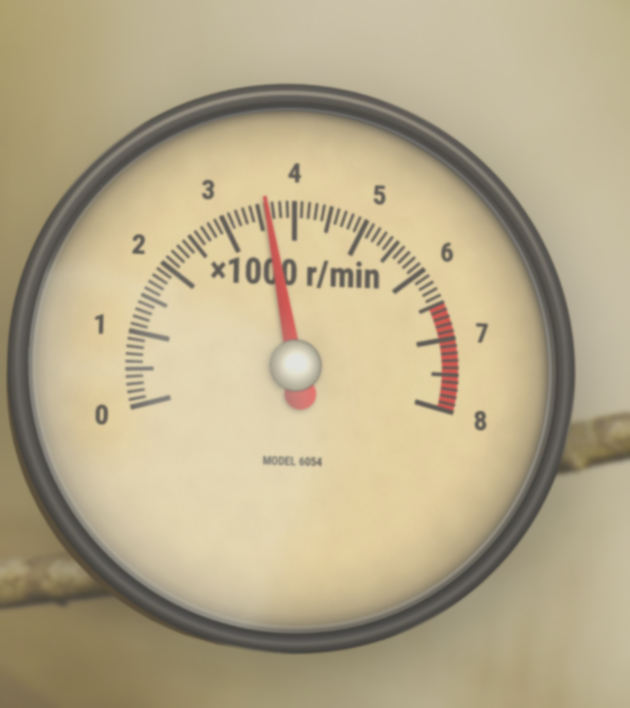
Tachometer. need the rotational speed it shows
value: 3600 rpm
